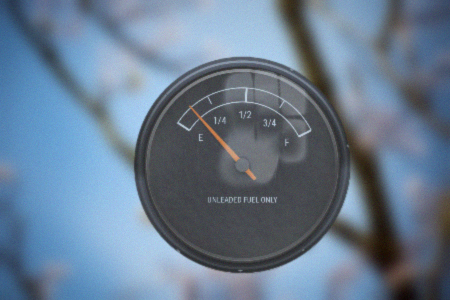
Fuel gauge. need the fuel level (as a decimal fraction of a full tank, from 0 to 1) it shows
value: 0.125
